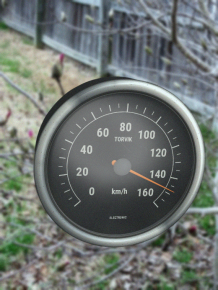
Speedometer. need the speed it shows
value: 147.5 km/h
